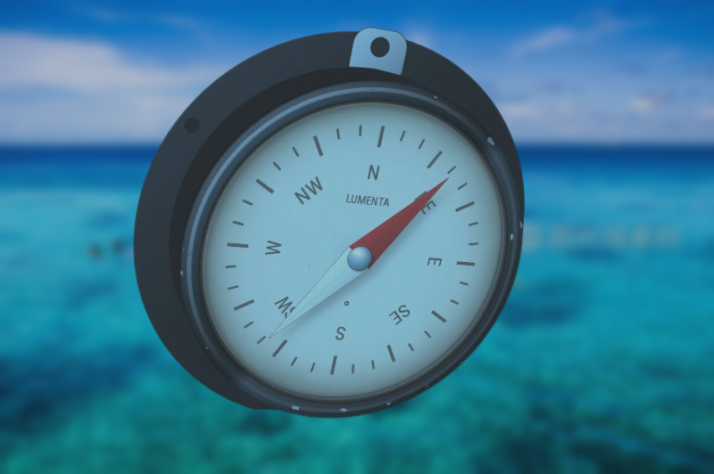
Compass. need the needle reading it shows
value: 40 °
